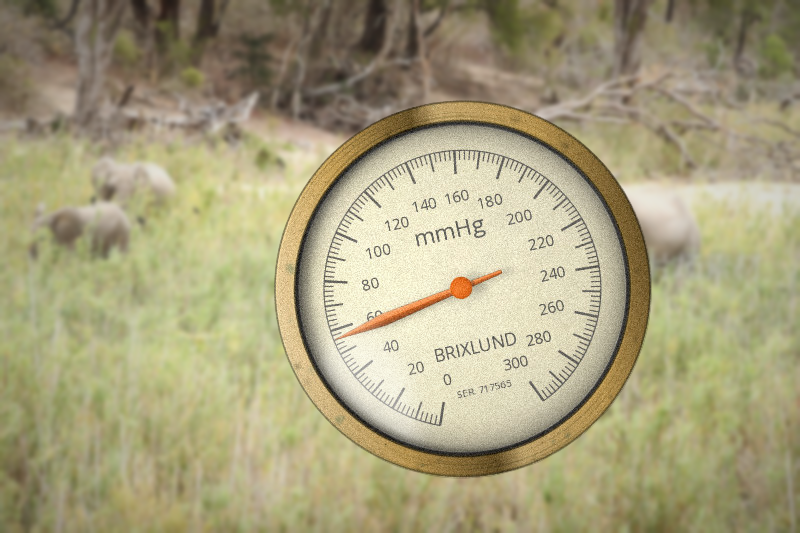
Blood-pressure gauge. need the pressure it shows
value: 56 mmHg
